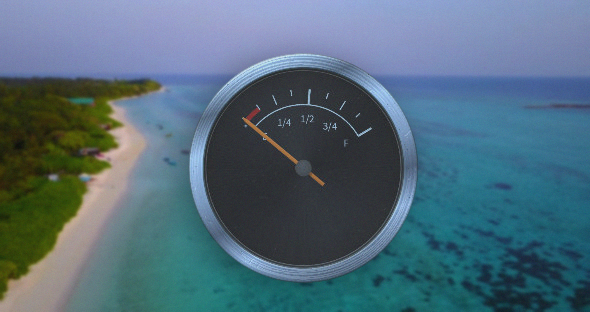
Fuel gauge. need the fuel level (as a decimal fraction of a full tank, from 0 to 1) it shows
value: 0
